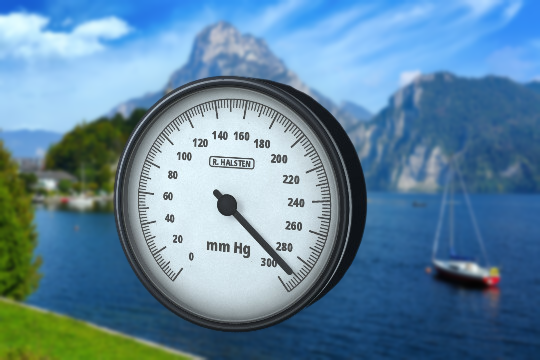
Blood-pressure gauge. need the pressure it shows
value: 290 mmHg
